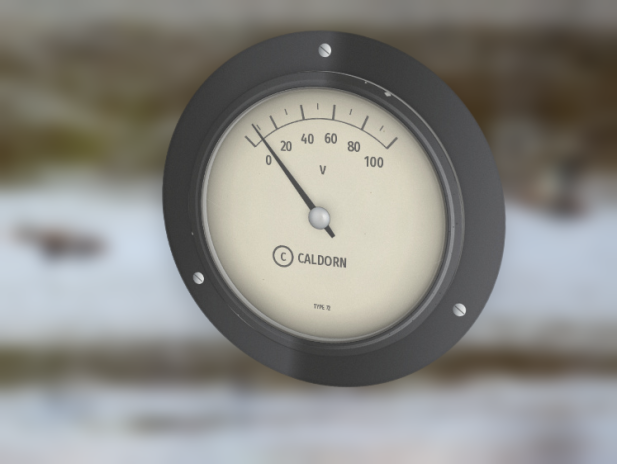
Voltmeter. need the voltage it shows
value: 10 V
